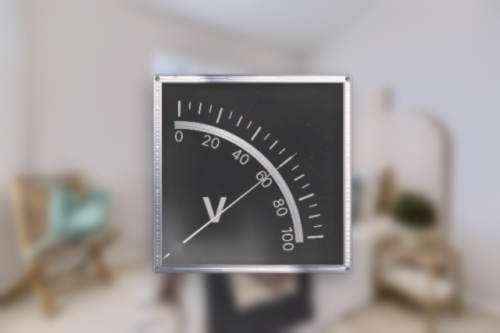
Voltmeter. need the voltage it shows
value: 60 V
